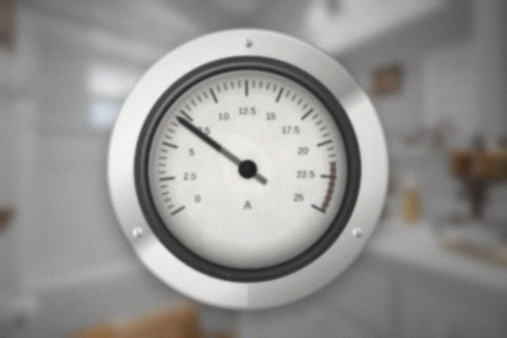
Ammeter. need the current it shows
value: 7 A
